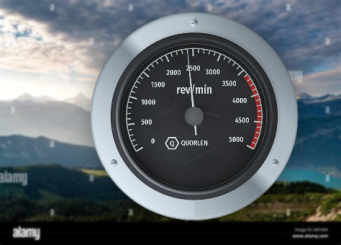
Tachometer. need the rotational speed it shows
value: 2400 rpm
